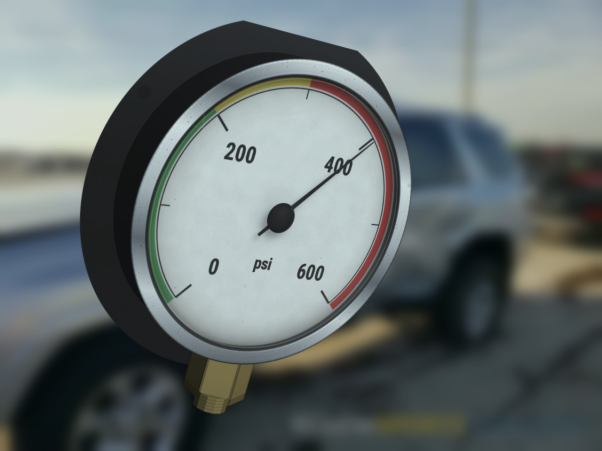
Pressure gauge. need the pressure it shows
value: 400 psi
